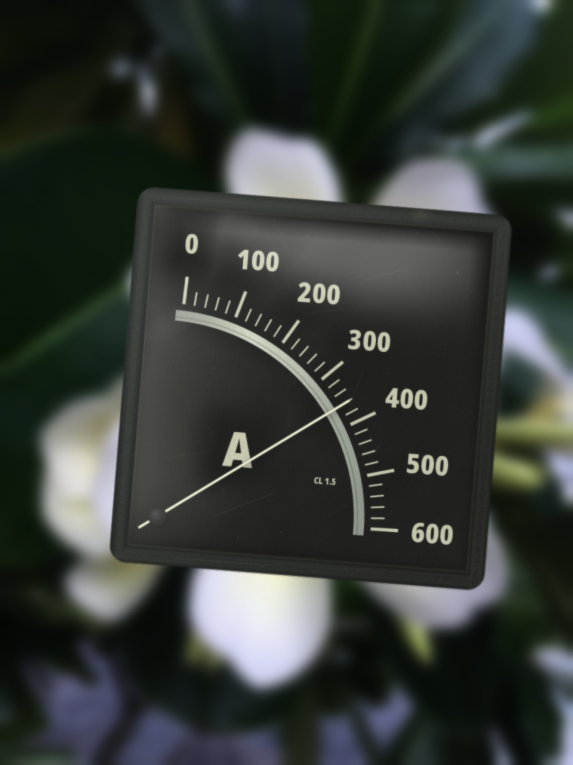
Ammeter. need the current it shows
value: 360 A
